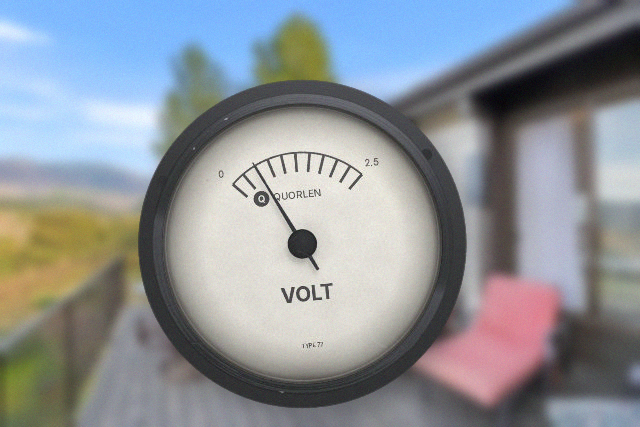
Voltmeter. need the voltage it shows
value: 0.5 V
